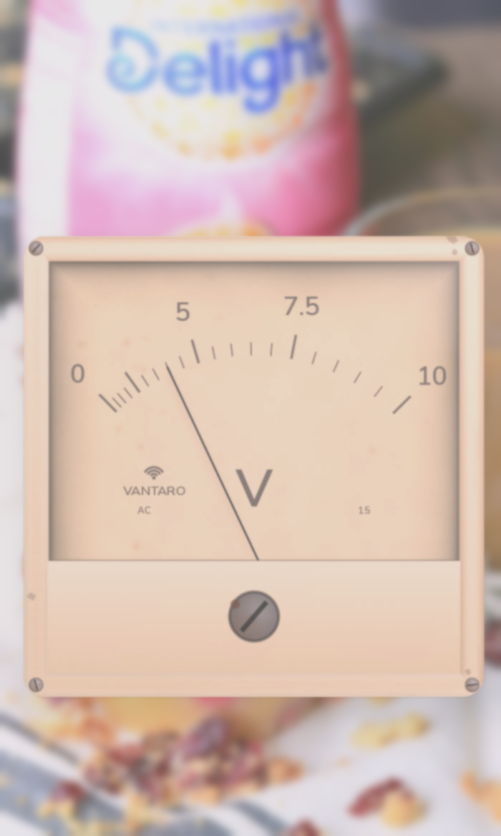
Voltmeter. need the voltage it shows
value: 4 V
